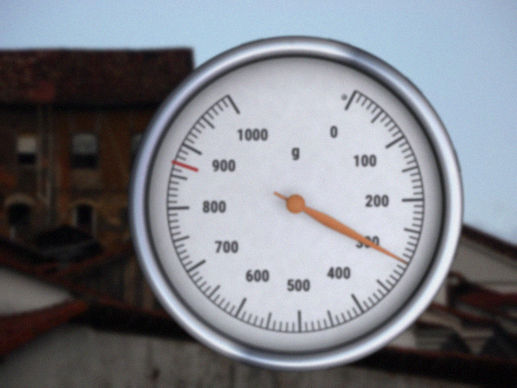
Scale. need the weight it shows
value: 300 g
